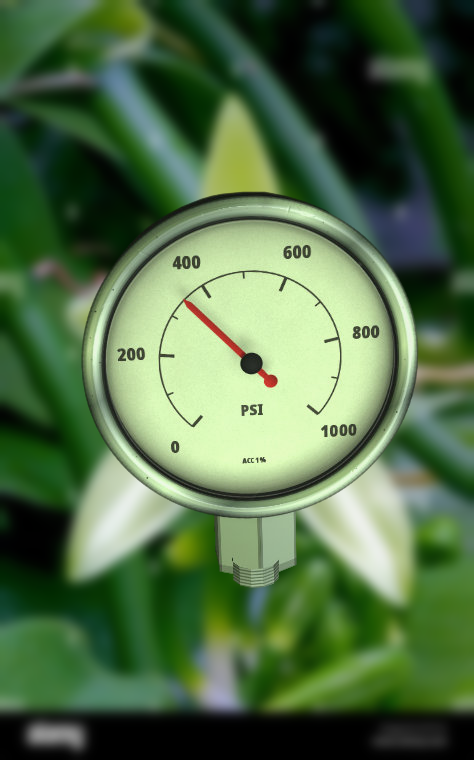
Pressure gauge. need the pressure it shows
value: 350 psi
